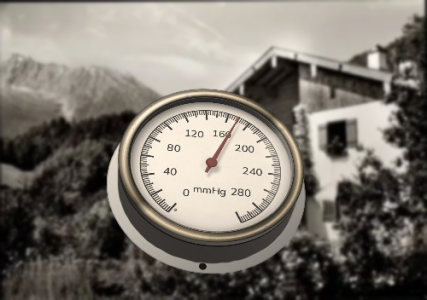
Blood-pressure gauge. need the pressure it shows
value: 170 mmHg
